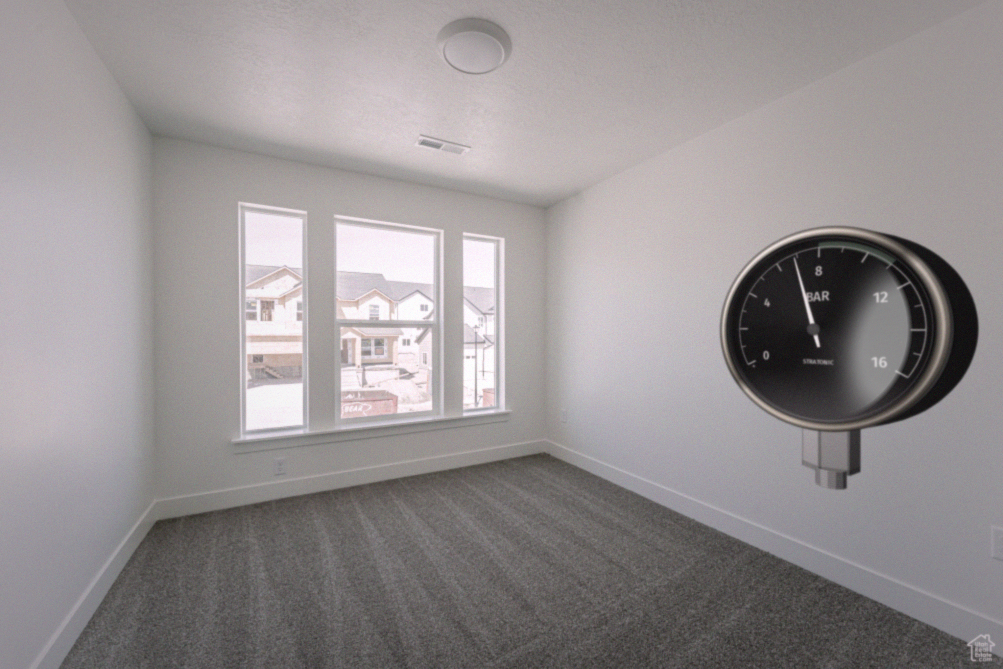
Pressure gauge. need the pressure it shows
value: 7 bar
